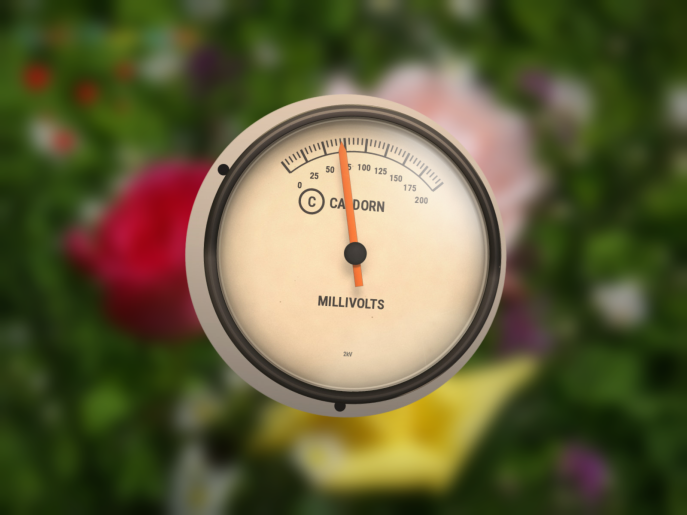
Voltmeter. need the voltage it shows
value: 70 mV
